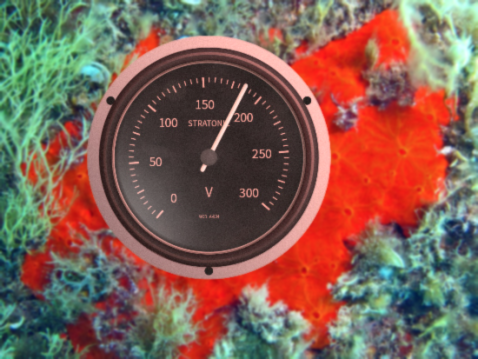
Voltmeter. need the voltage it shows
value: 185 V
